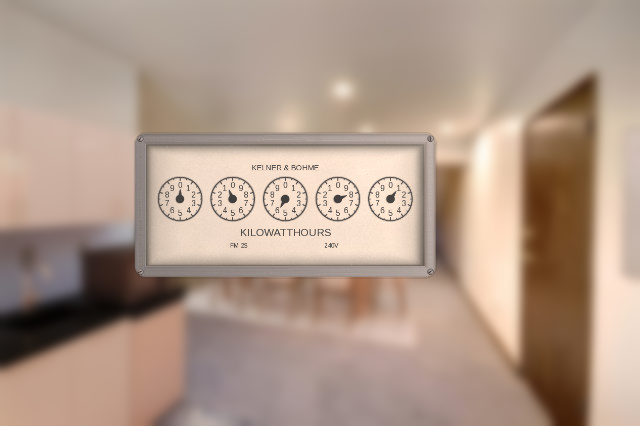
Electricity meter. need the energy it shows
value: 581 kWh
